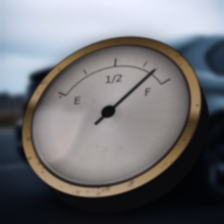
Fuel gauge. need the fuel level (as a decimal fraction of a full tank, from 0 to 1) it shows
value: 0.875
